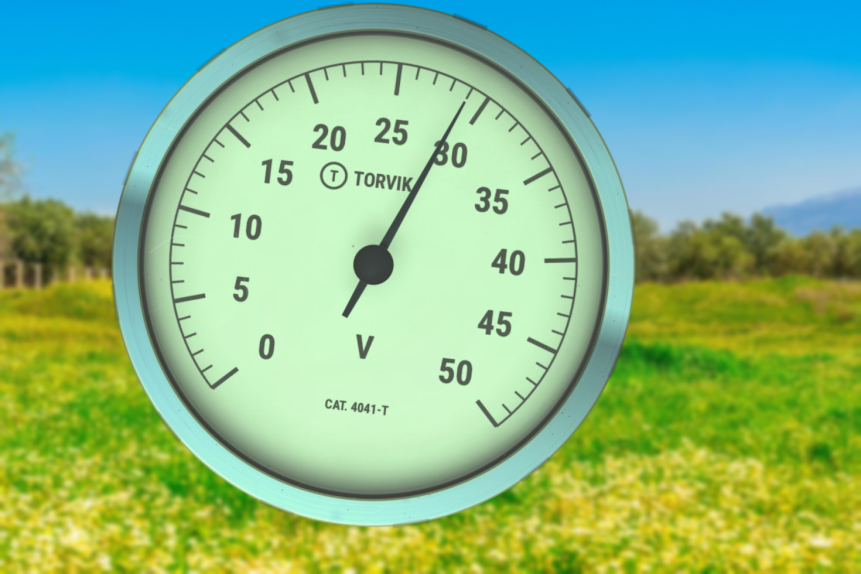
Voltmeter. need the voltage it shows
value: 29 V
